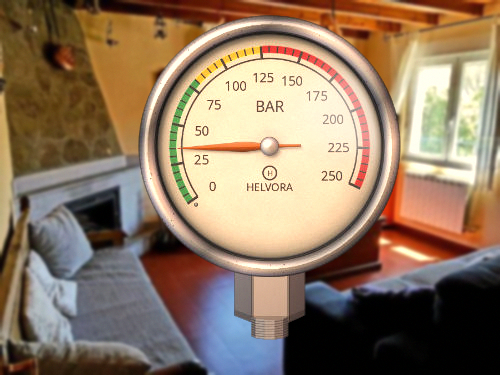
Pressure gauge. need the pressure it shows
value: 35 bar
